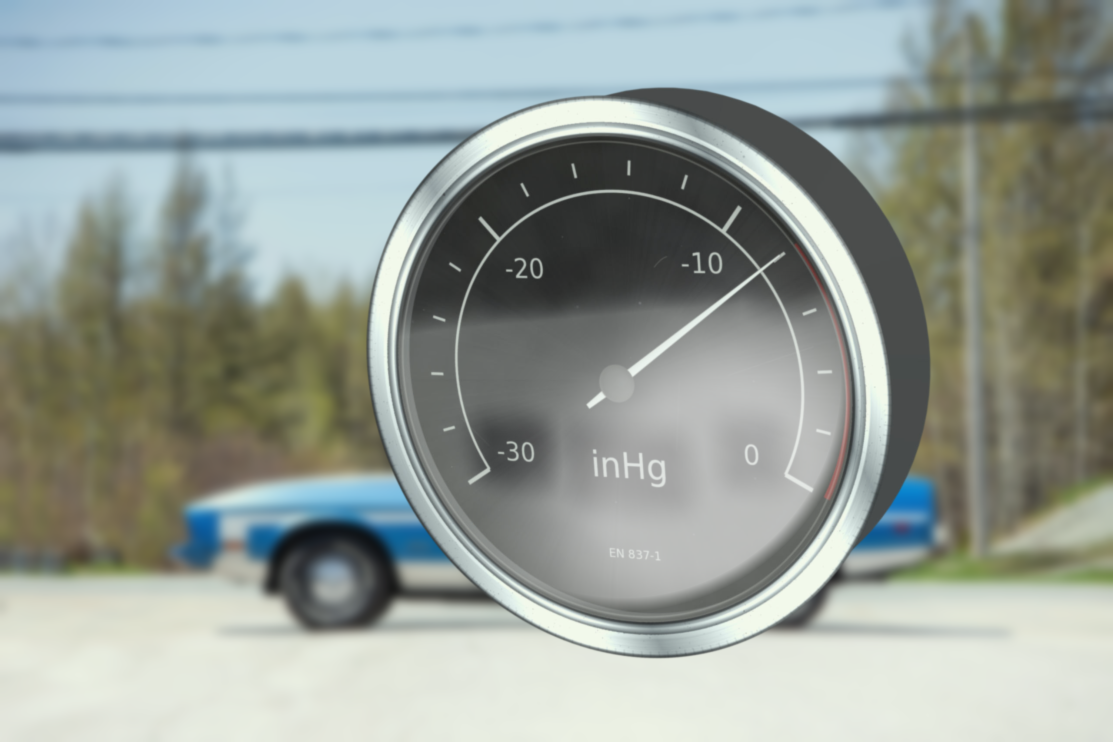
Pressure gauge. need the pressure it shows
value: -8 inHg
